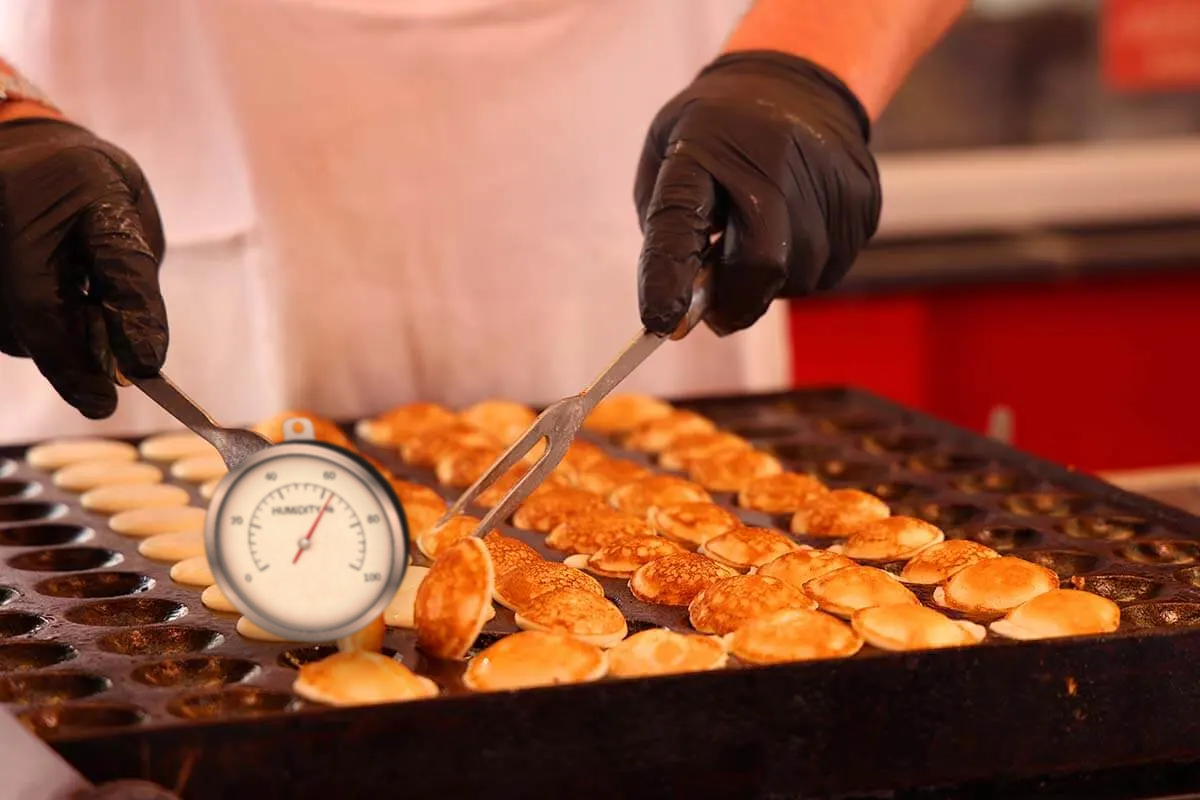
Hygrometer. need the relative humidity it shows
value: 64 %
